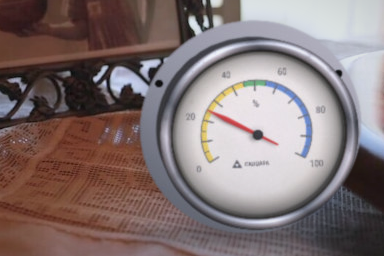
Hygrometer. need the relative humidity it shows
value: 25 %
